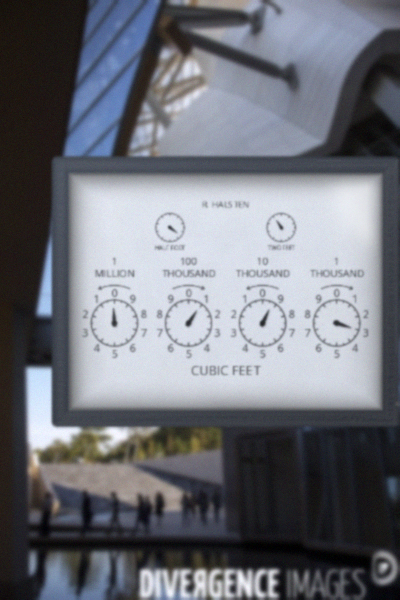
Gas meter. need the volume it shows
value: 9300 ft³
